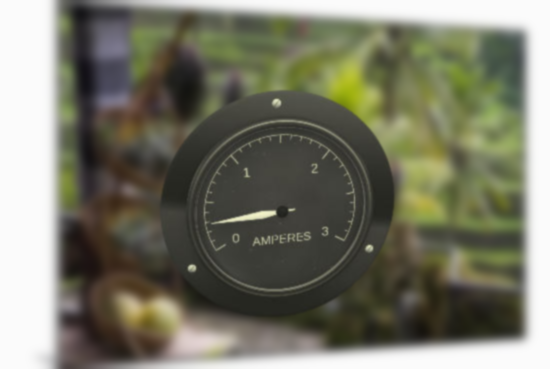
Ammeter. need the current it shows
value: 0.3 A
